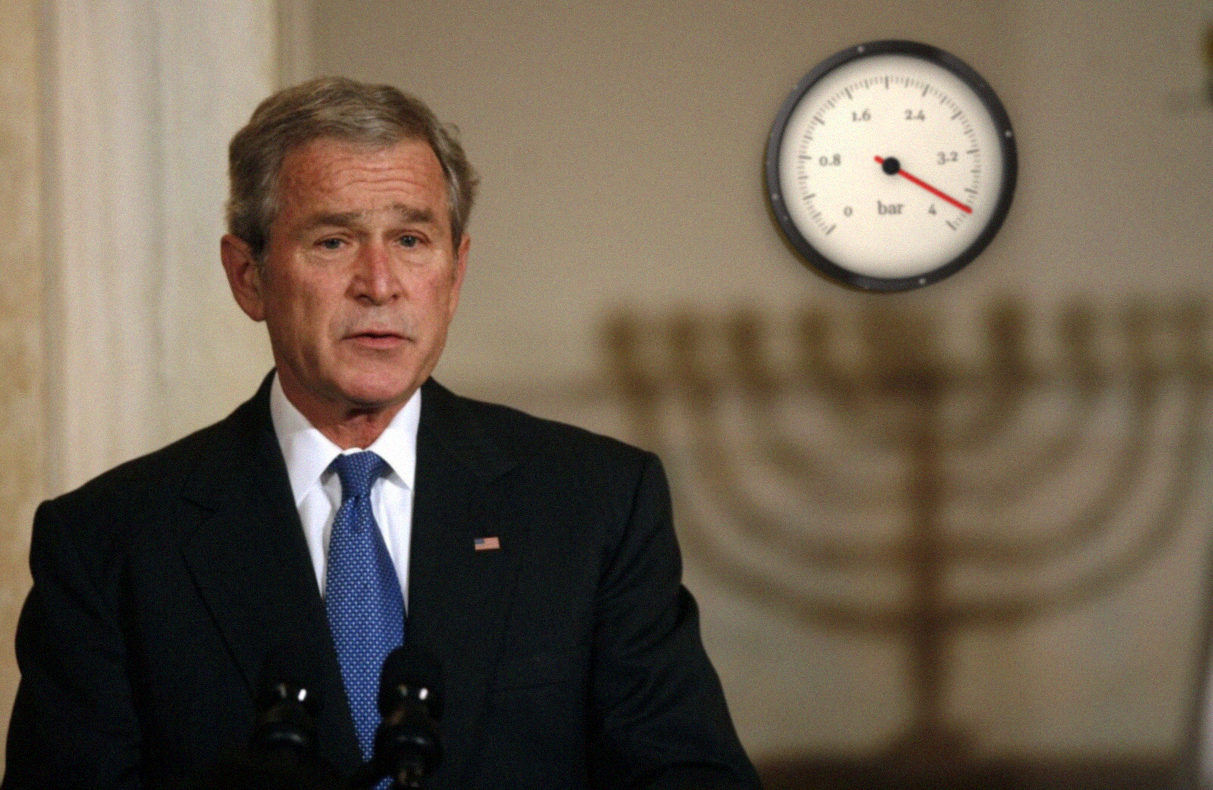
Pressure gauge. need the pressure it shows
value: 3.8 bar
